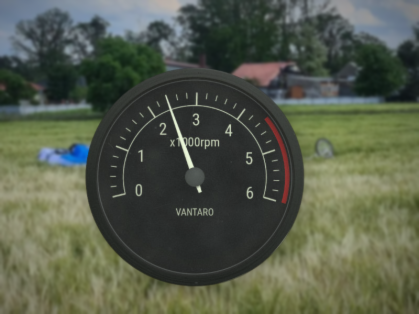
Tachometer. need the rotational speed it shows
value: 2400 rpm
